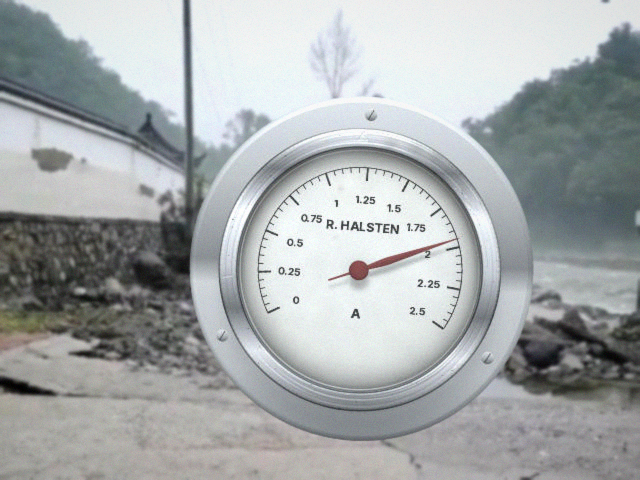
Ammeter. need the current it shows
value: 1.95 A
